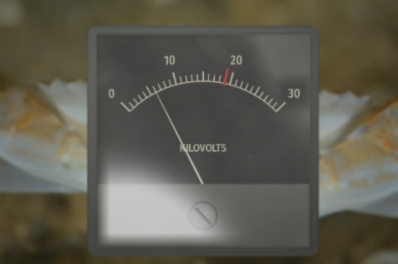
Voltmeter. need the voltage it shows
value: 6 kV
